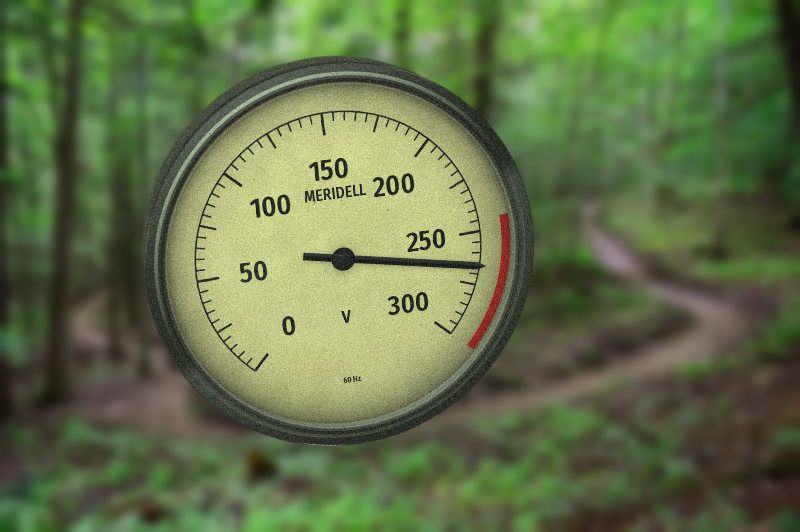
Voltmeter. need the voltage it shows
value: 265 V
